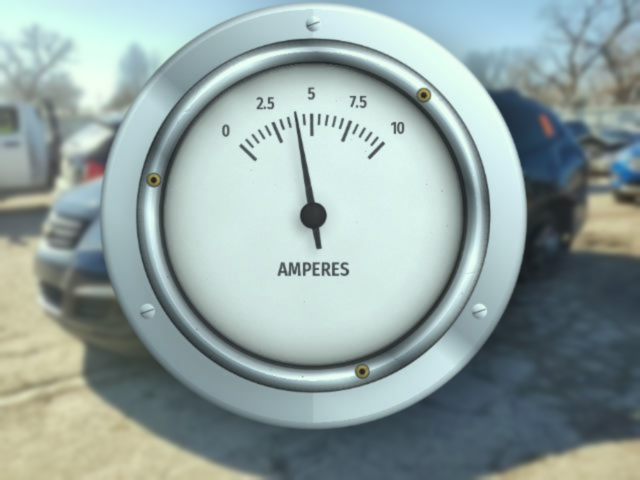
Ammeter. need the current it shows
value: 4 A
